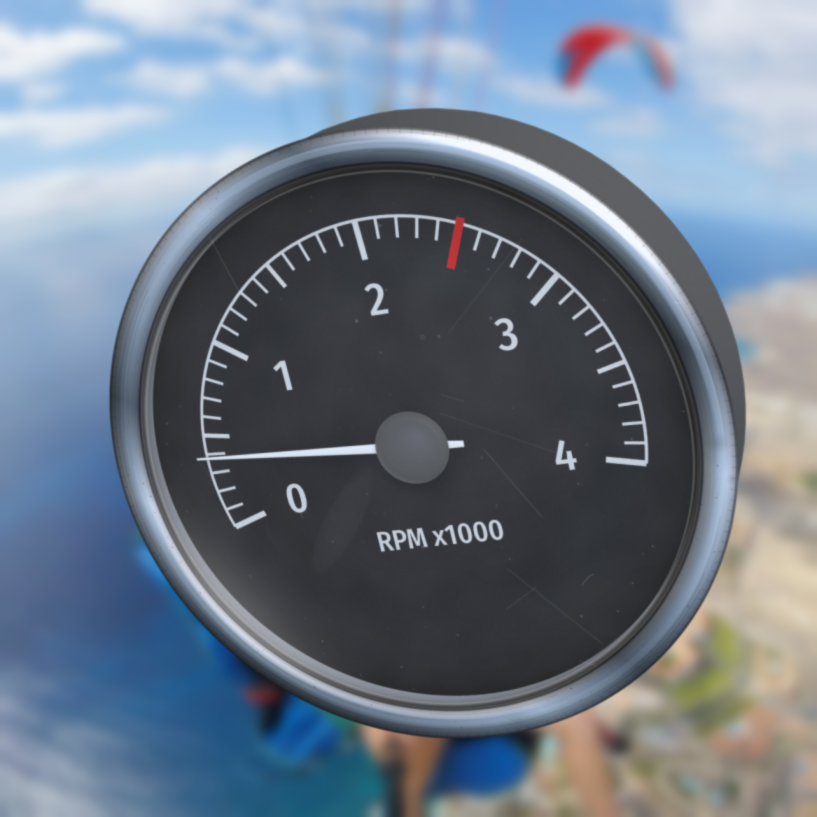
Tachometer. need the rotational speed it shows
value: 400 rpm
